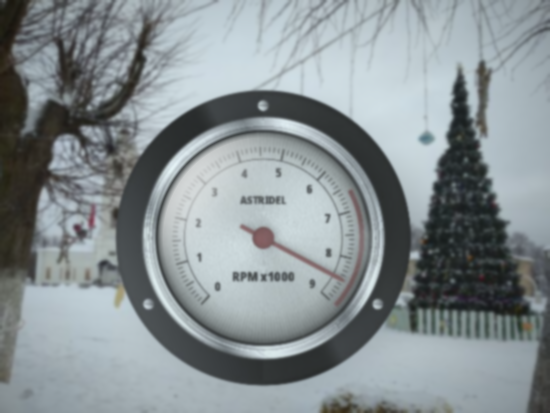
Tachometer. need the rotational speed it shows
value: 8500 rpm
